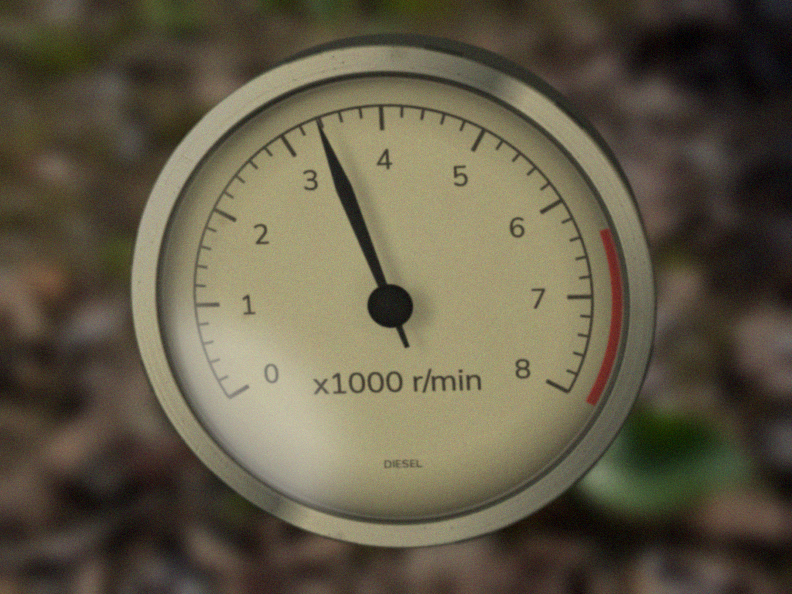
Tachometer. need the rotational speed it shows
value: 3400 rpm
